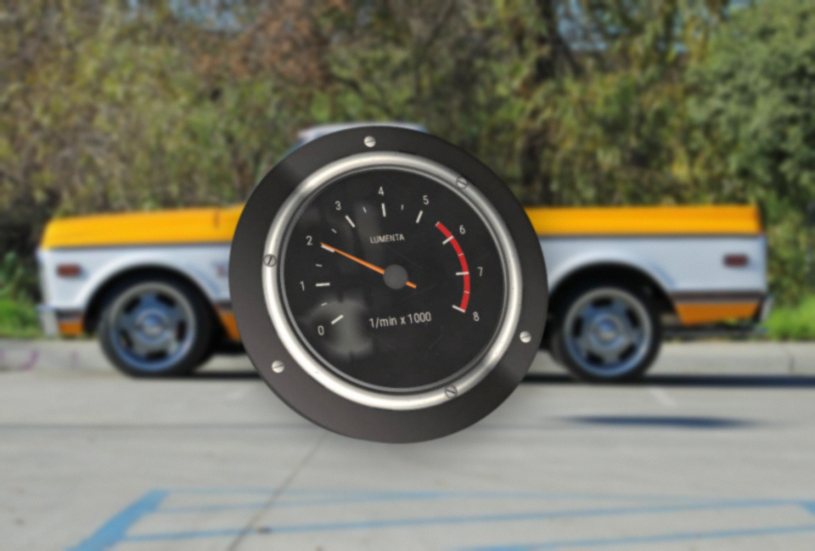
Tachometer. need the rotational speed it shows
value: 2000 rpm
